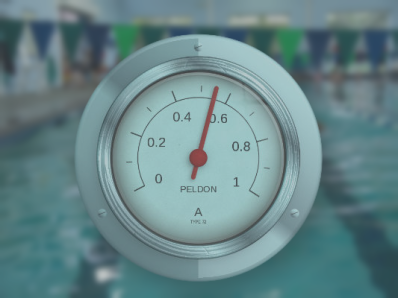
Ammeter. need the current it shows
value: 0.55 A
